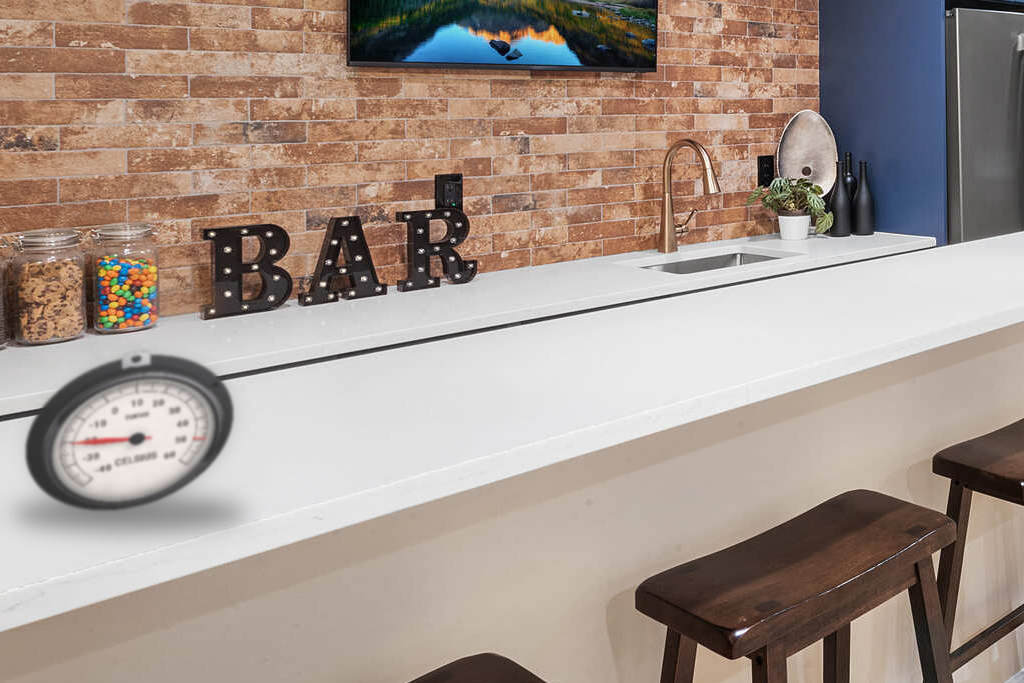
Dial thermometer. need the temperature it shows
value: -20 °C
